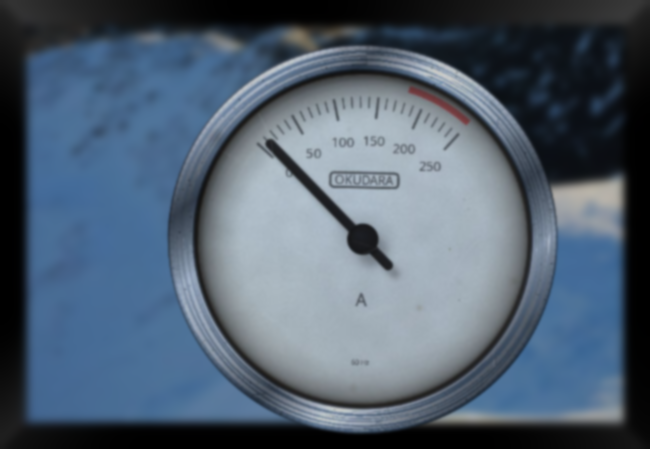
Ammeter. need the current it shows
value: 10 A
